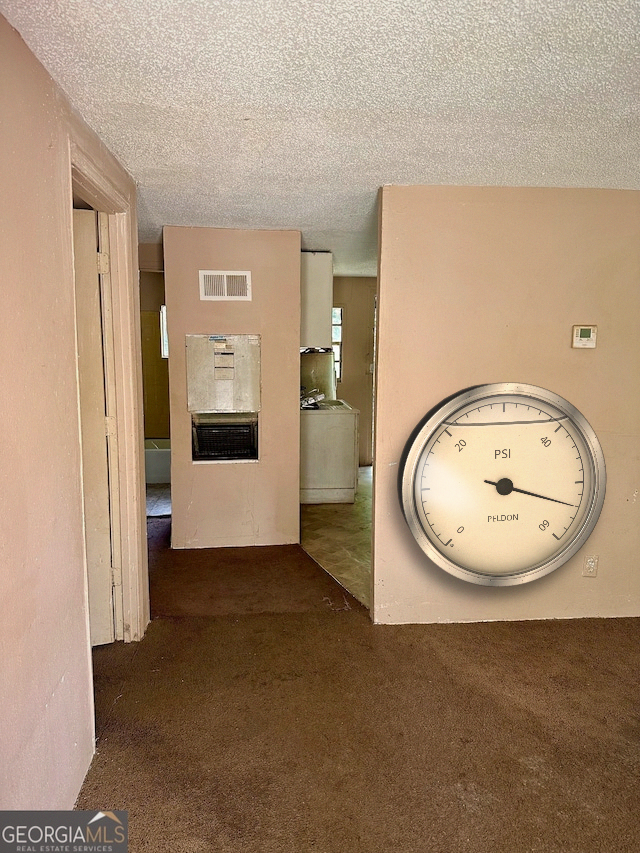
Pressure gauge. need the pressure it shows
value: 54 psi
